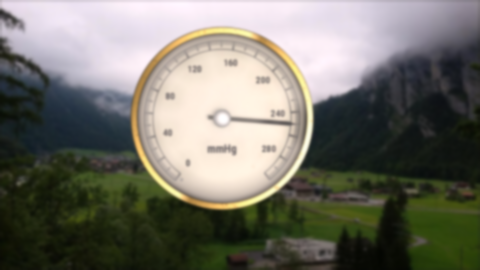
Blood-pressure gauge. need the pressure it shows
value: 250 mmHg
